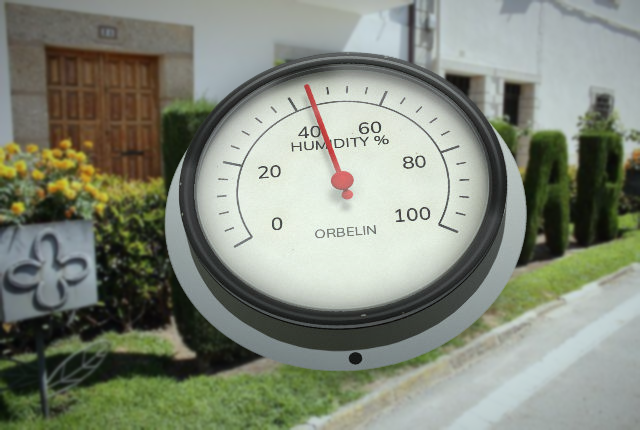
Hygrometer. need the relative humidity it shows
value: 44 %
